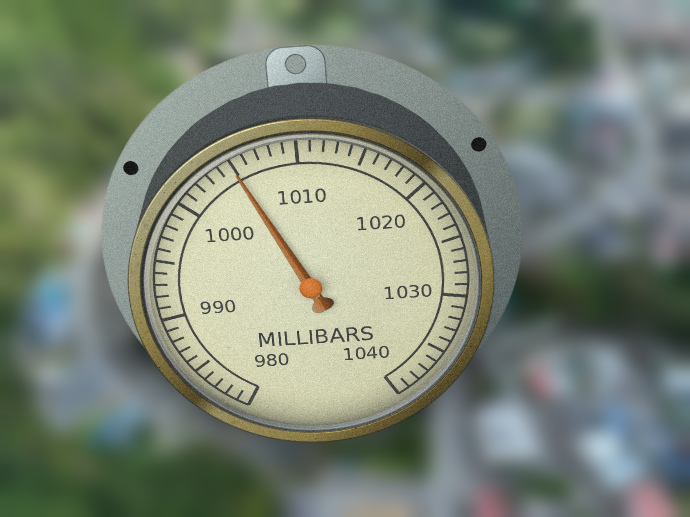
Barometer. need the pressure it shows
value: 1005 mbar
